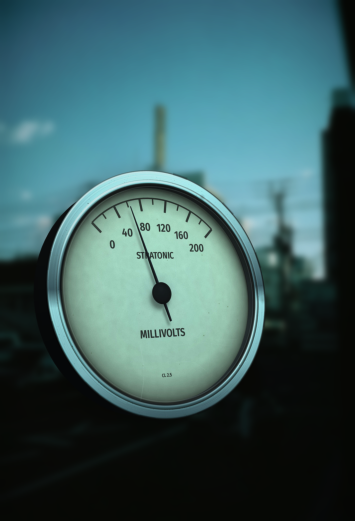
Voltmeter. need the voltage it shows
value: 60 mV
